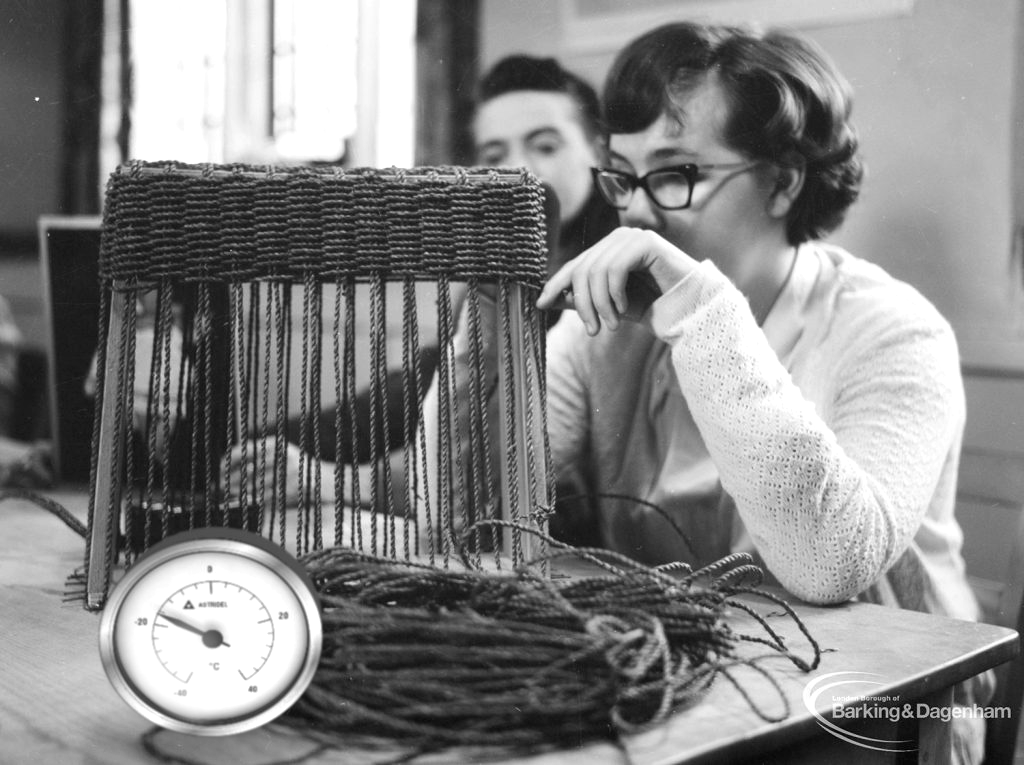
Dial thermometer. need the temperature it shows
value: -16 °C
